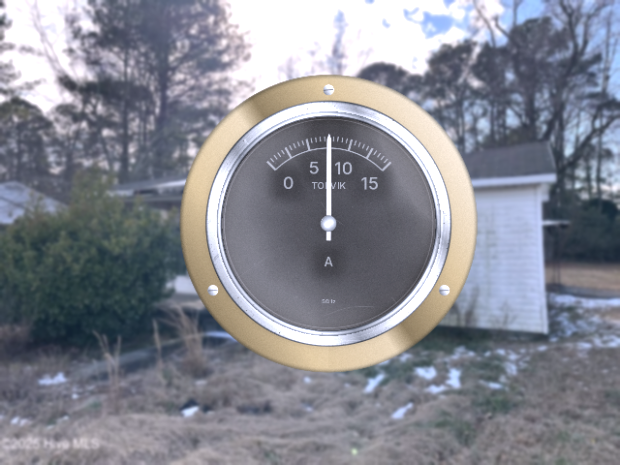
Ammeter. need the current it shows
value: 7.5 A
